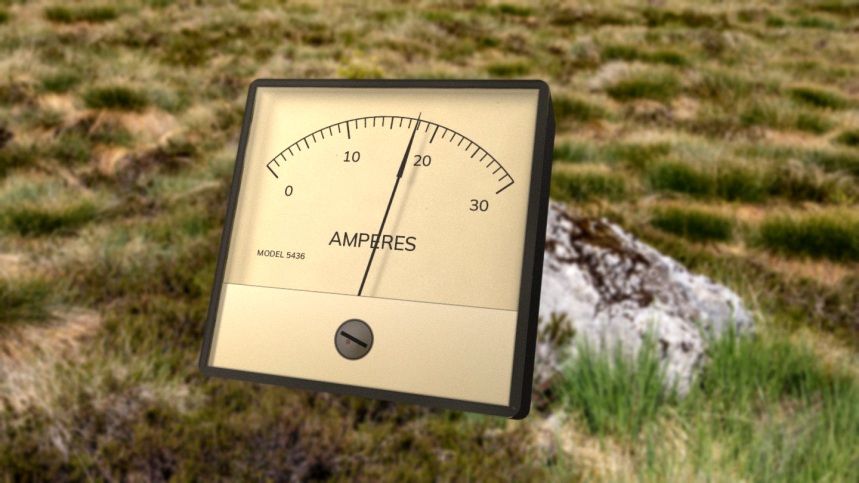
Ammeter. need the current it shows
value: 18 A
